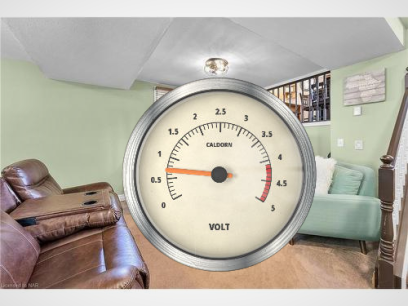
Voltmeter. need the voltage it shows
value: 0.7 V
